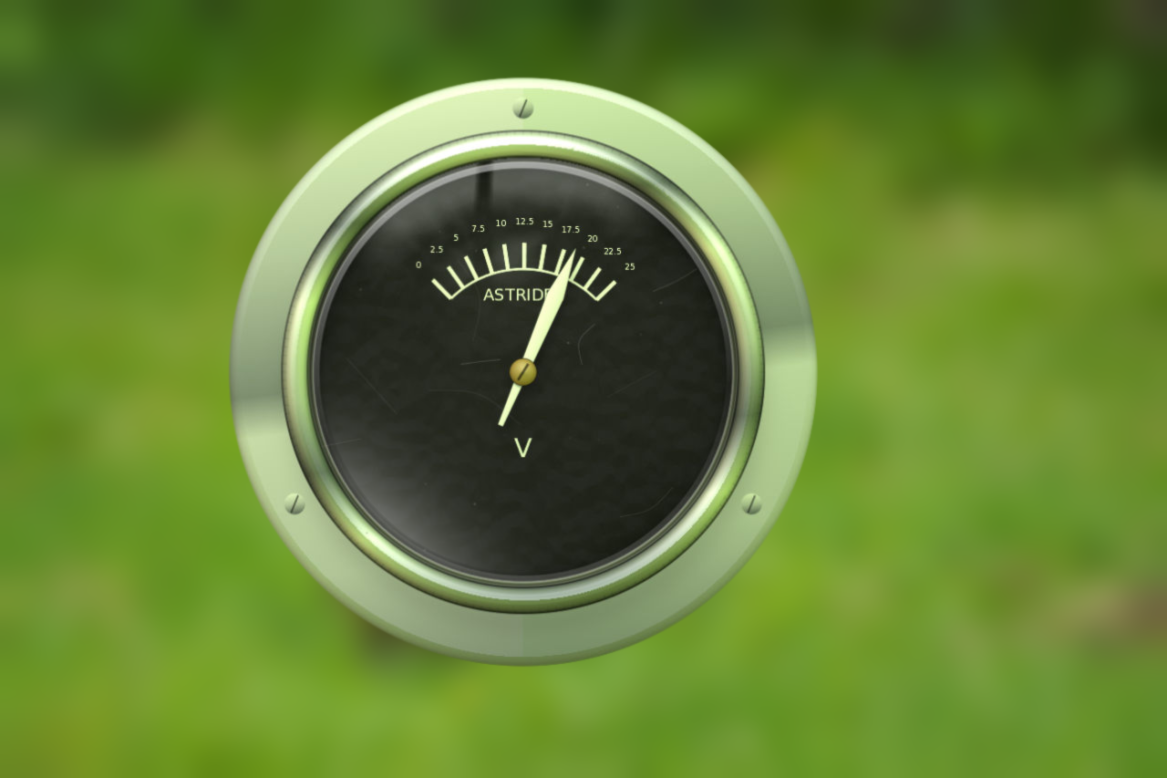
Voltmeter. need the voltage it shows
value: 18.75 V
